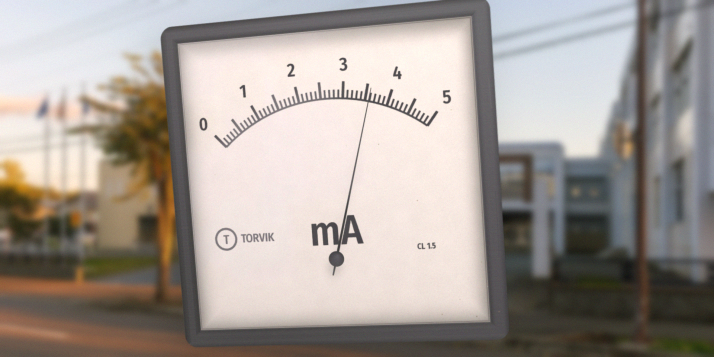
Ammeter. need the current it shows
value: 3.6 mA
